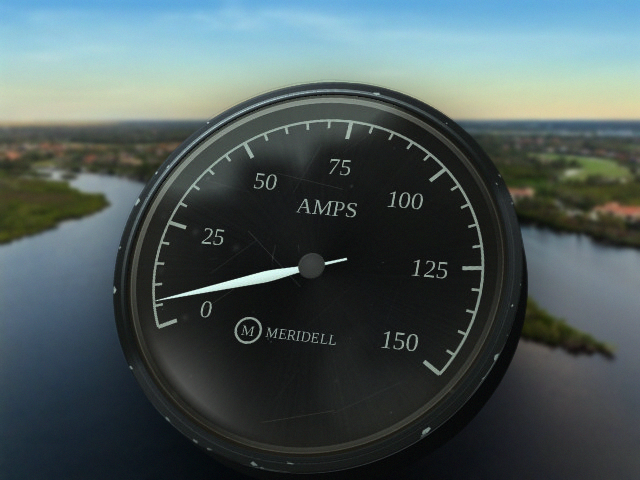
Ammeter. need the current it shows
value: 5 A
